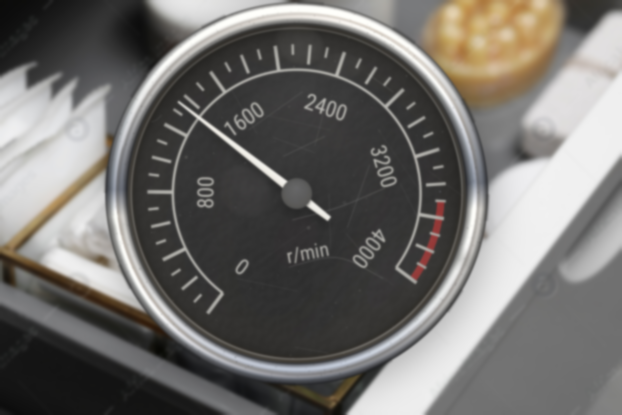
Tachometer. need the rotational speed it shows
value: 1350 rpm
